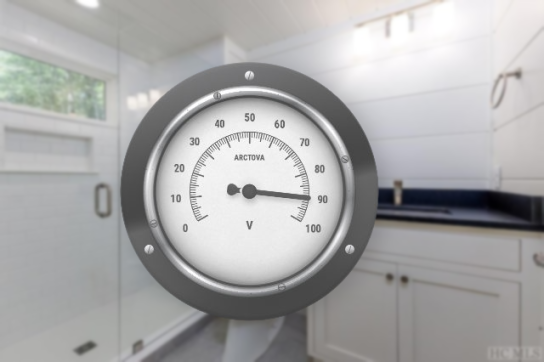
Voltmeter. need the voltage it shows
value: 90 V
